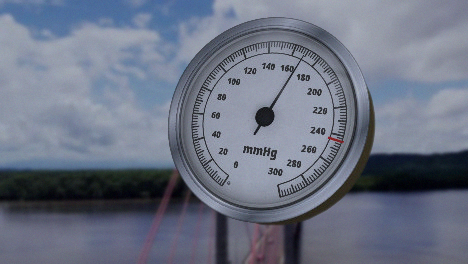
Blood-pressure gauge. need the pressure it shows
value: 170 mmHg
